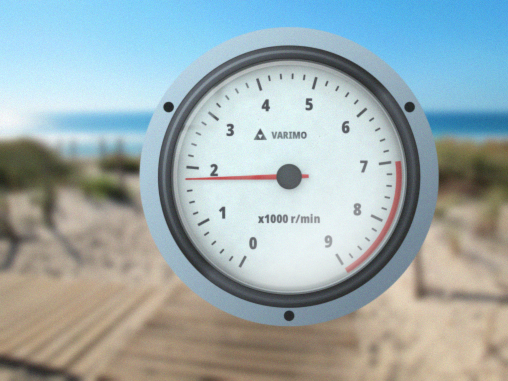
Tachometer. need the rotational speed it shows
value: 1800 rpm
